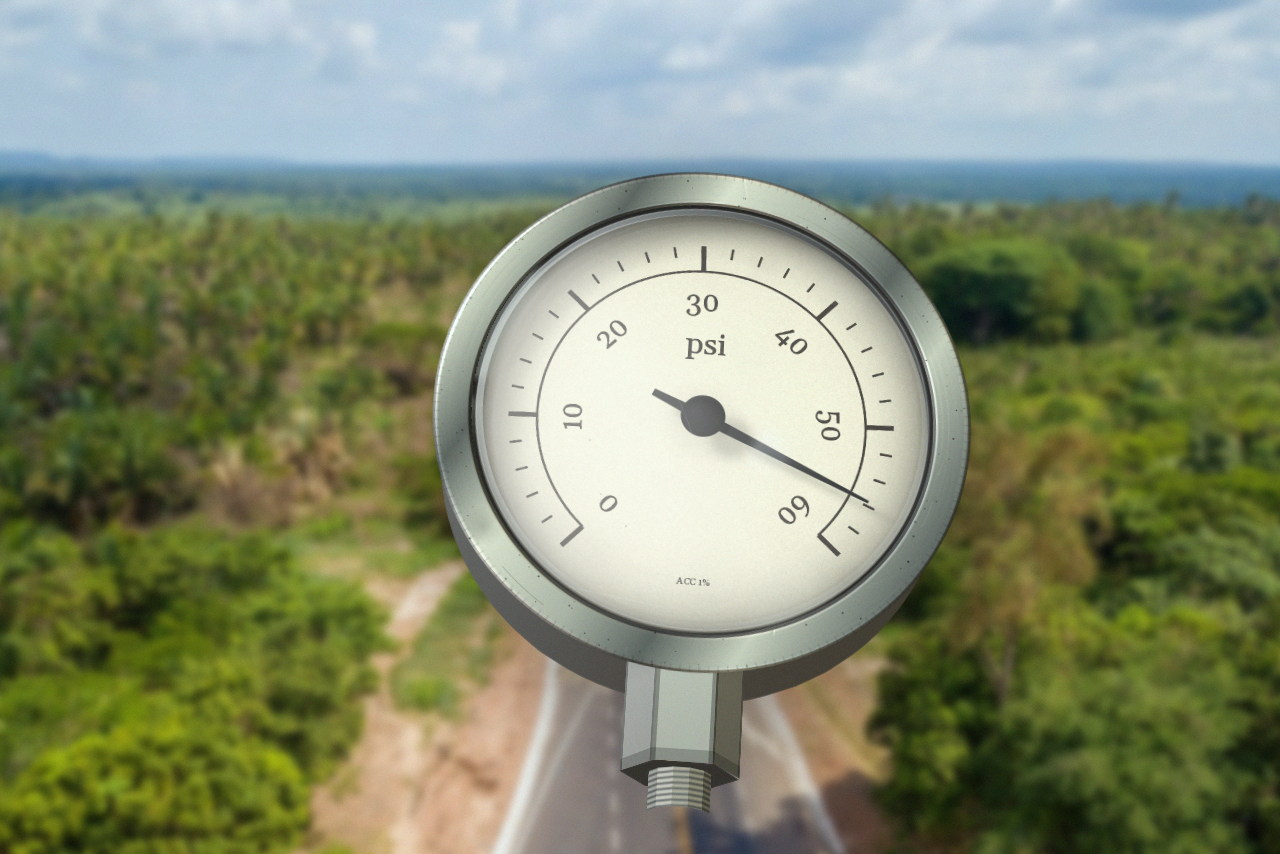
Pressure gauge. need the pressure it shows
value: 56 psi
